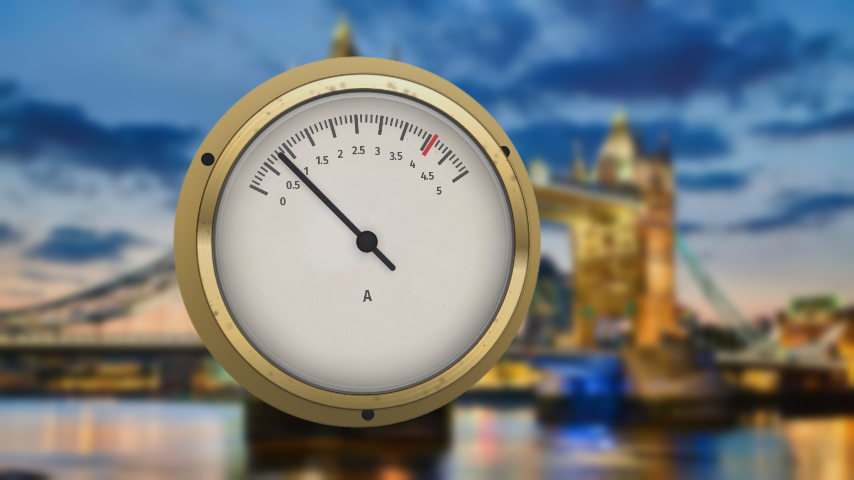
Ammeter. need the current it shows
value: 0.8 A
